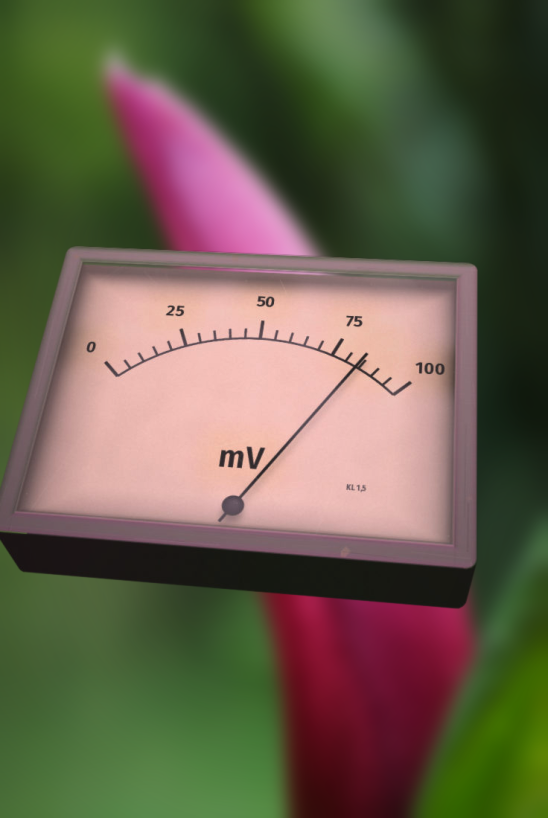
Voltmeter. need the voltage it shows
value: 85 mV
